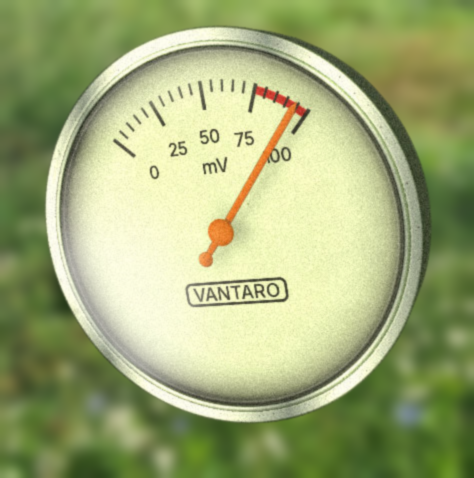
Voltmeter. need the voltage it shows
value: 95 mV
